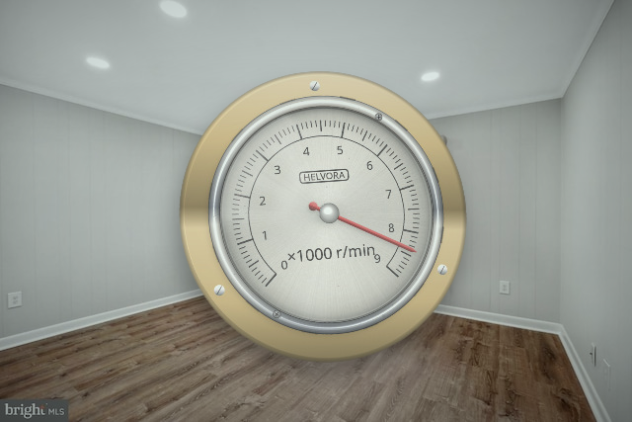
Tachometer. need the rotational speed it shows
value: 8400 rpm
